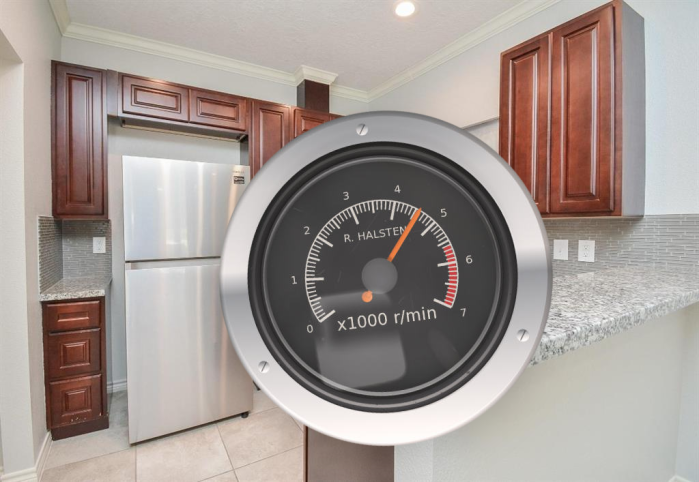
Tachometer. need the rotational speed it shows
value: 4600 rpm
